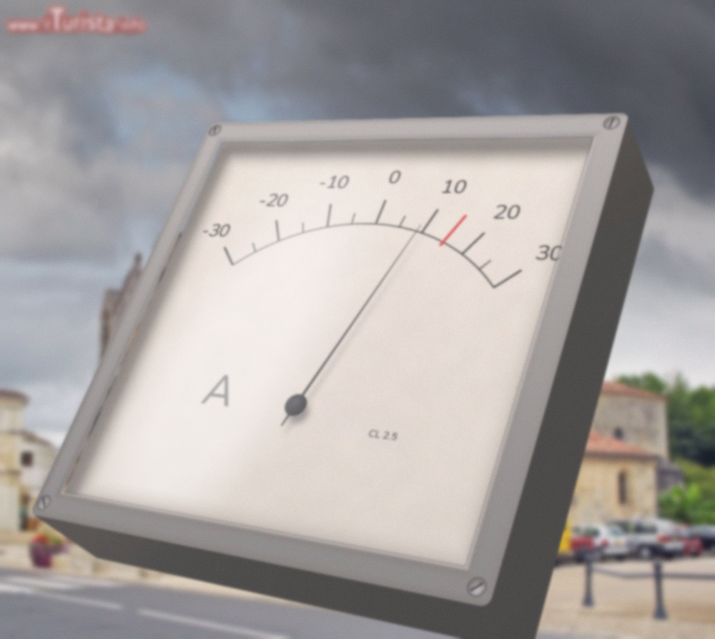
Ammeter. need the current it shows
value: 10 A
